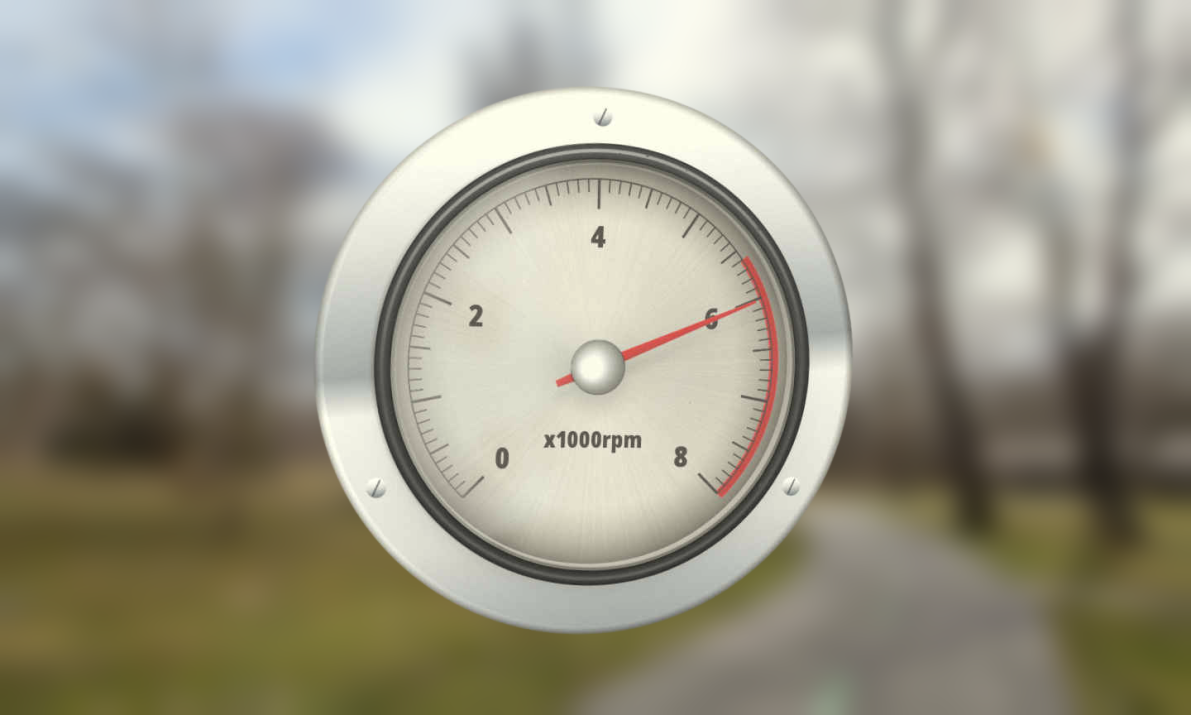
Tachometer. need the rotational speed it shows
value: 6000 rpm
